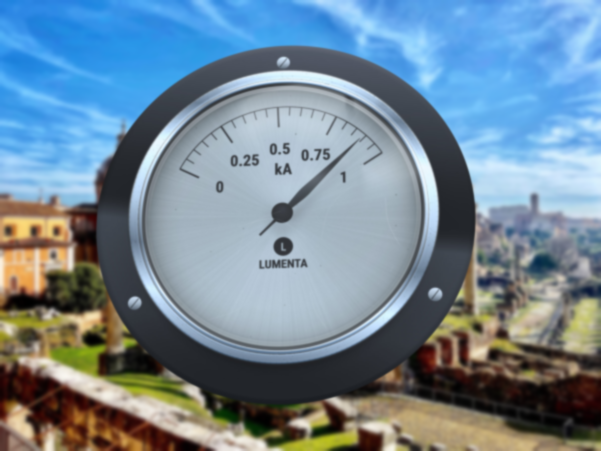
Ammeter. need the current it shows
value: 0.9 kA
